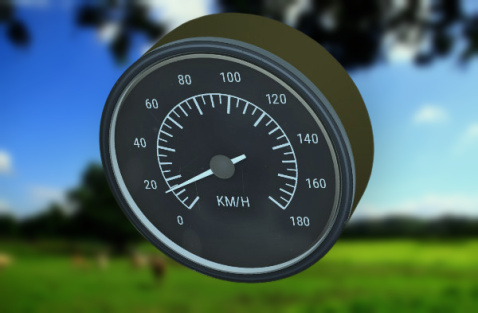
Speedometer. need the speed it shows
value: 15 km/h
